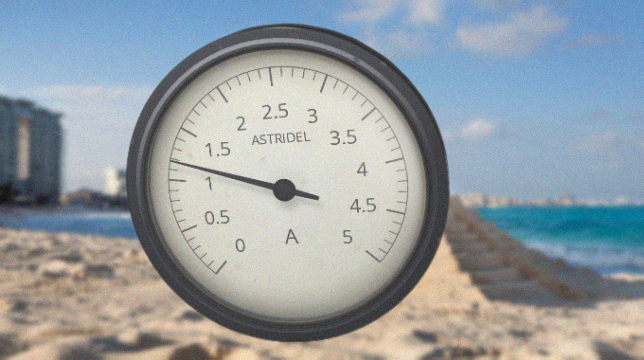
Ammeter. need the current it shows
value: 1.2 A
